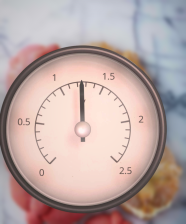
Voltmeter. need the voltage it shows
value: 1.25 V
